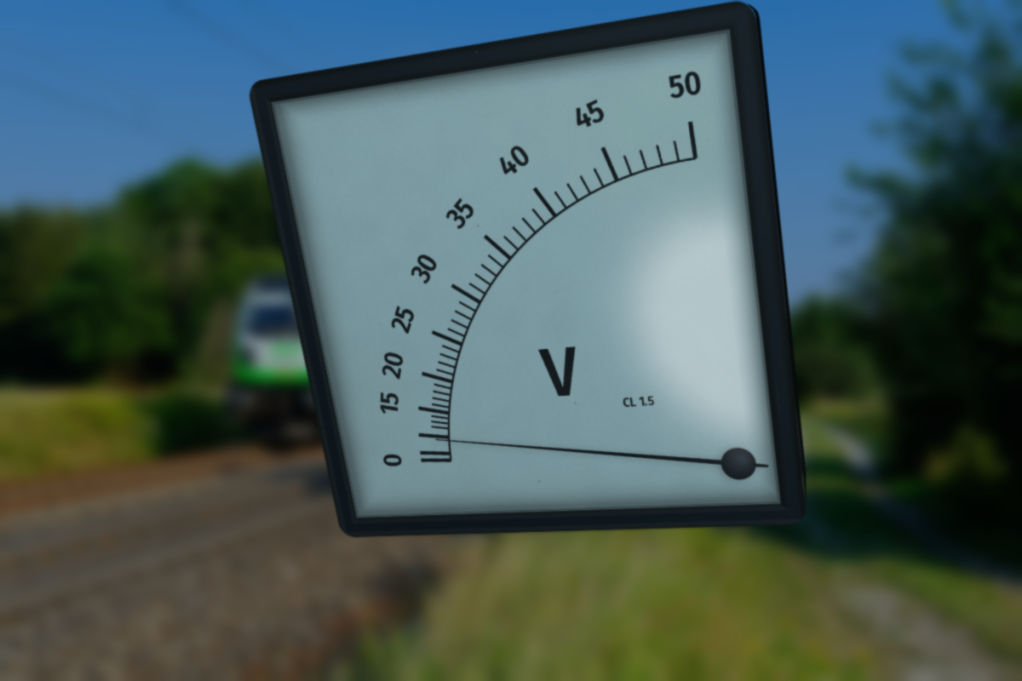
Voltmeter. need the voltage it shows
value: 10 V
